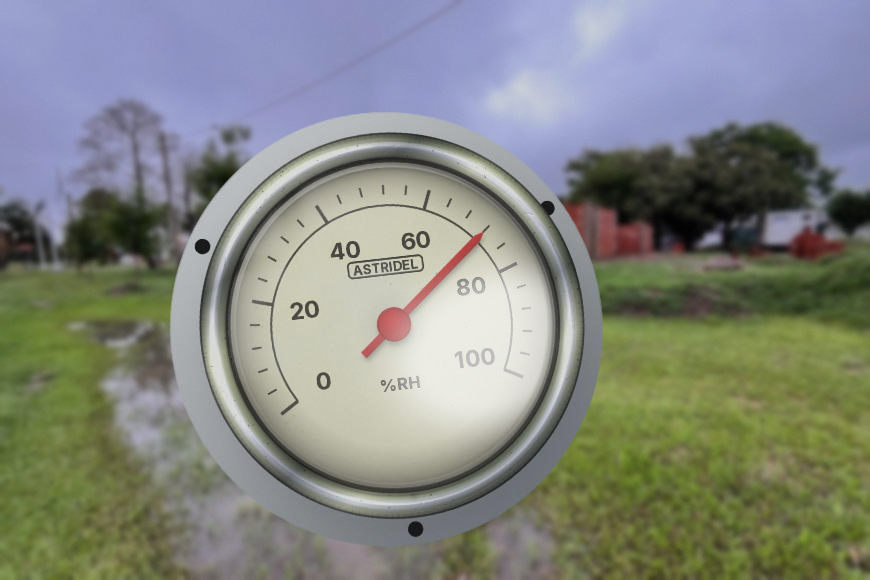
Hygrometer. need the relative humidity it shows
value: 72 %
